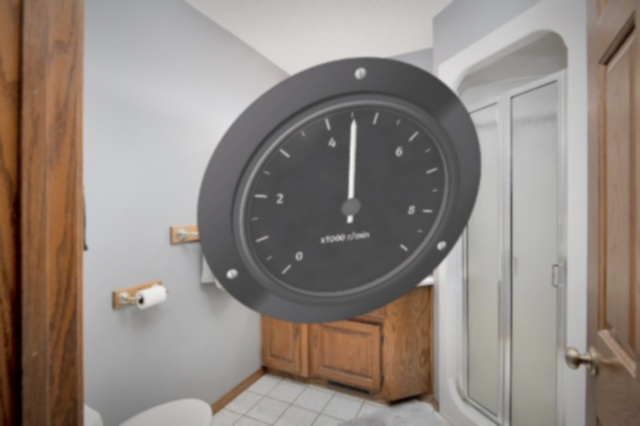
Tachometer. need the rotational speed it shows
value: 4500 rpm
